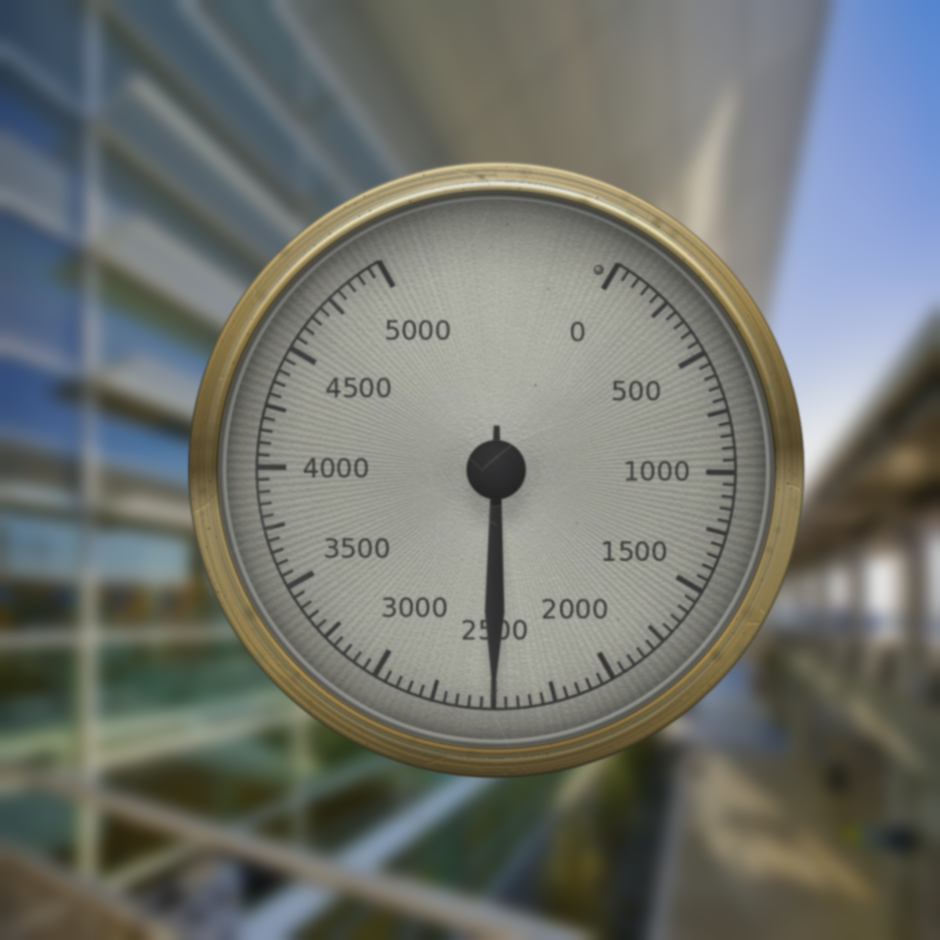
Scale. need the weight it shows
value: 2500 g
